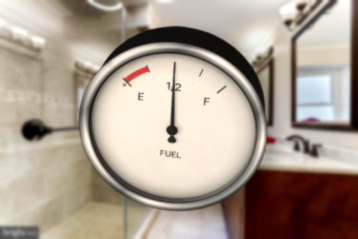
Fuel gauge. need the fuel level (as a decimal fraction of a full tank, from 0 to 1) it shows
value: 0.5
